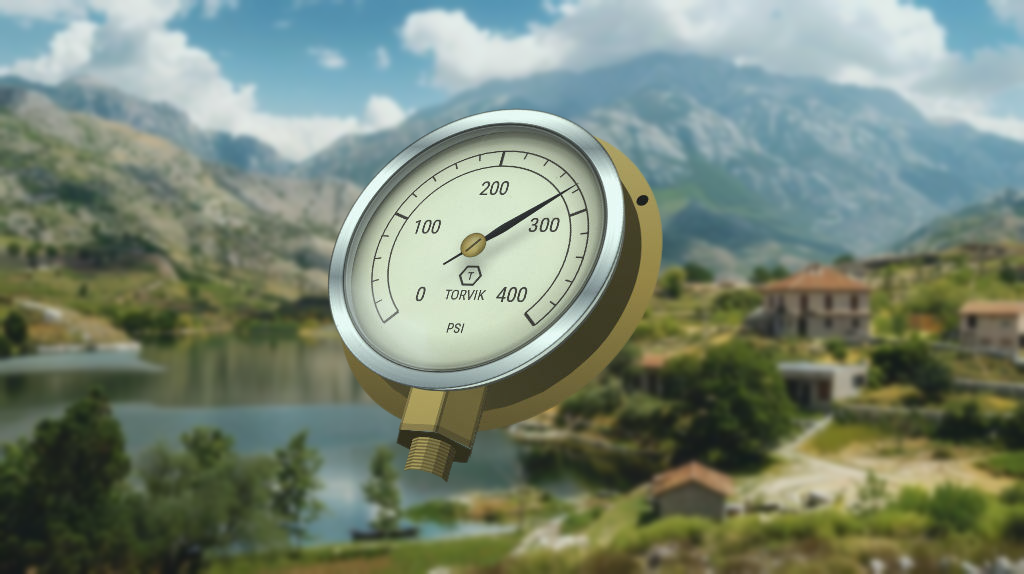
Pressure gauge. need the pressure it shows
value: 280 psi
